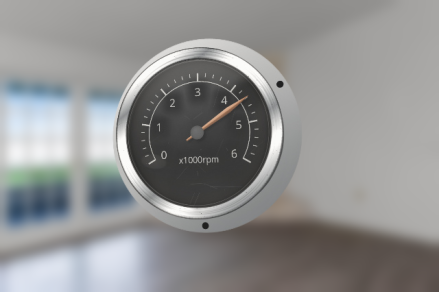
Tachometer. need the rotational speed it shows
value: 4400 rpm
